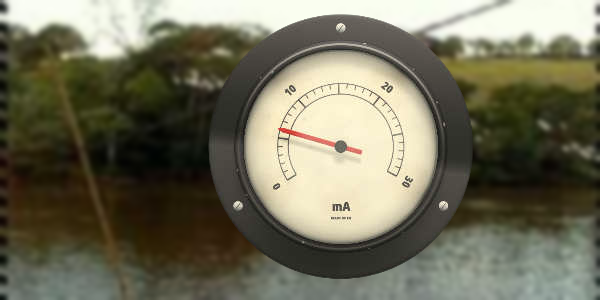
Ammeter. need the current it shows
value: 6 mA
